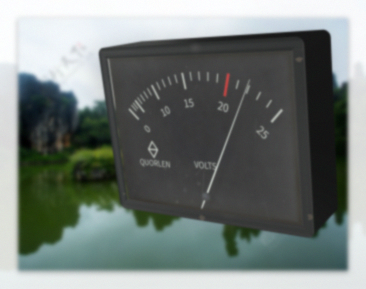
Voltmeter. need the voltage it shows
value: 22 V
